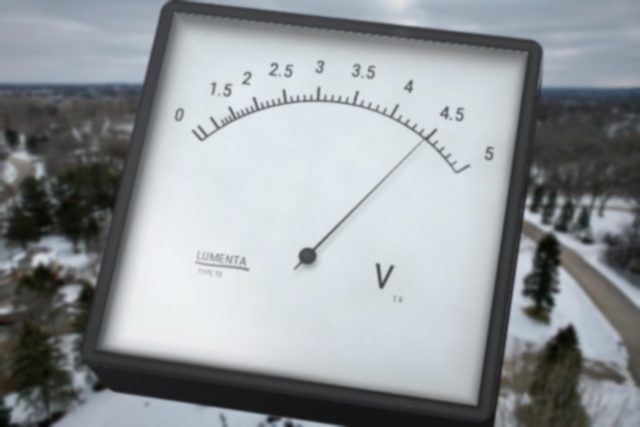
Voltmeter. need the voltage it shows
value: 4.5 V
